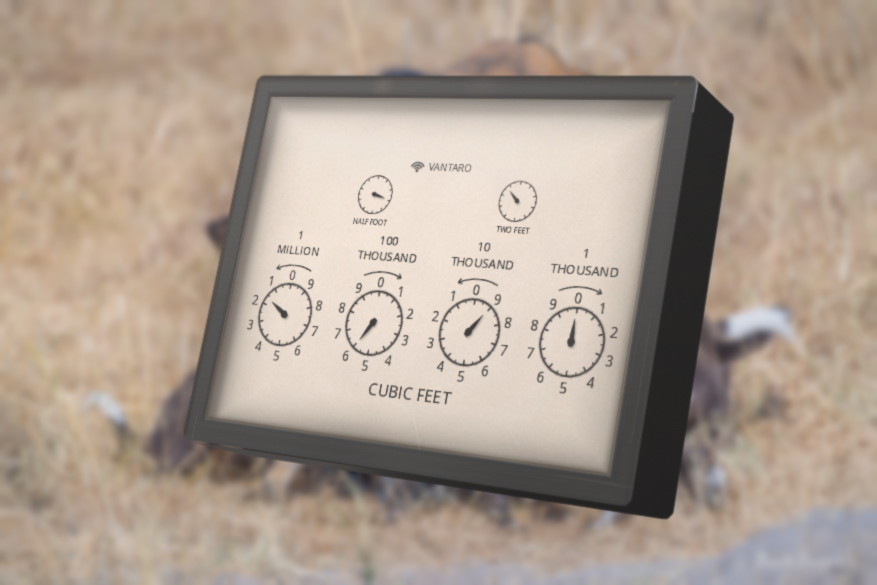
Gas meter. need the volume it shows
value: 159000 ft³
